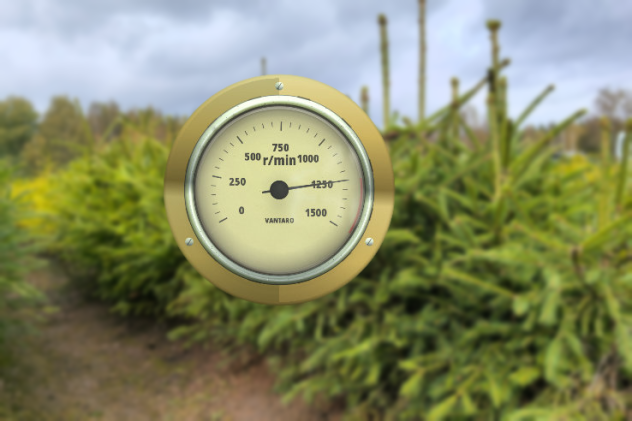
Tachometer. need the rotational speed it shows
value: 1250 rpm
